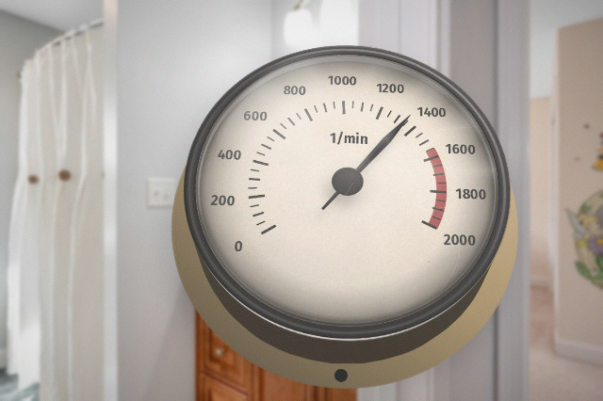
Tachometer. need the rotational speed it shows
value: 1350 rpm
